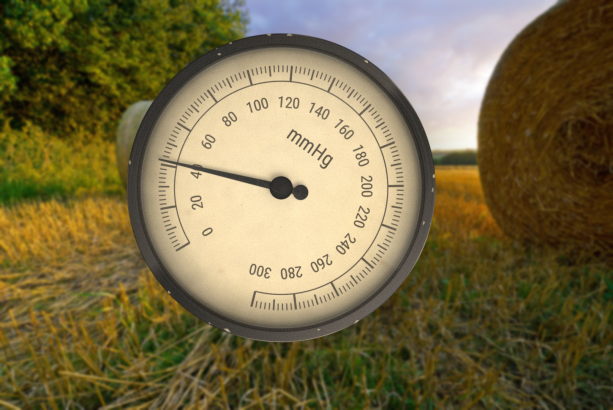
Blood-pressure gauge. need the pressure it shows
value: 42 mmHg
